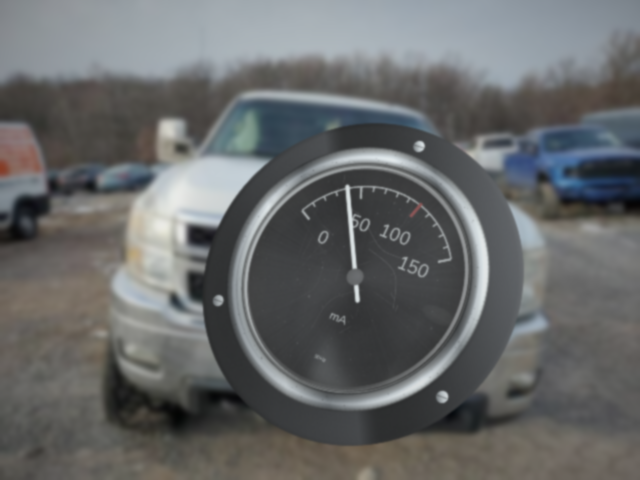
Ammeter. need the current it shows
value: 40 mA
